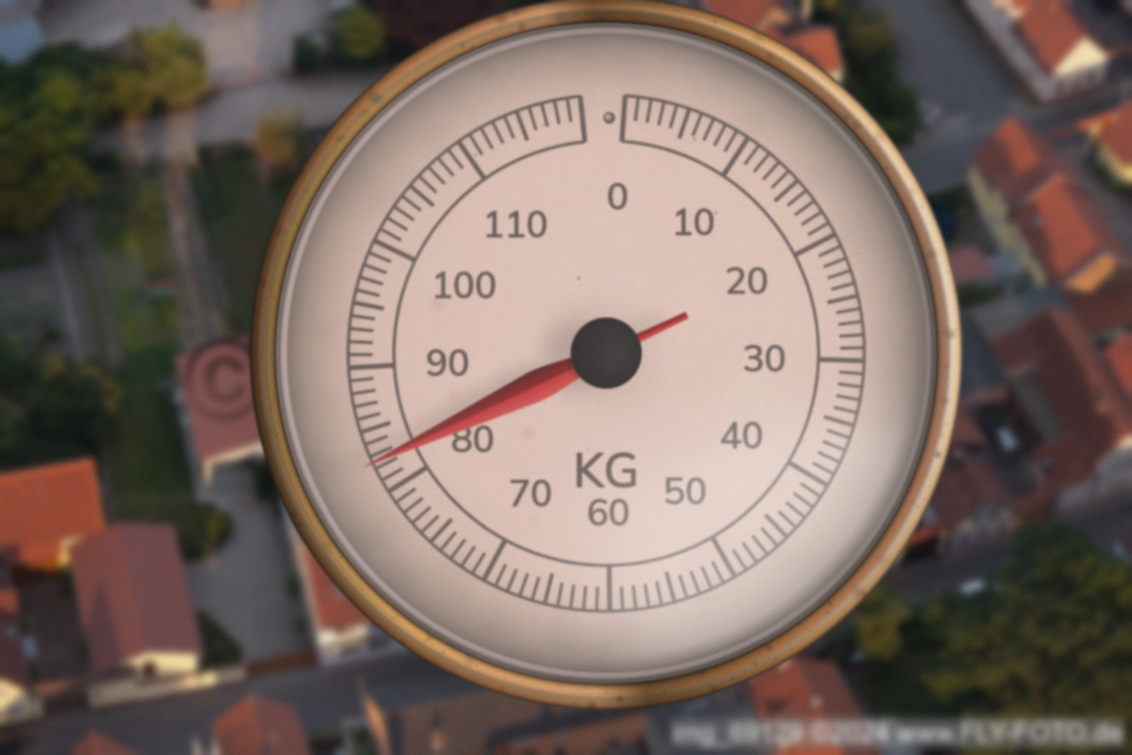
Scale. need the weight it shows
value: 82.5 kg
